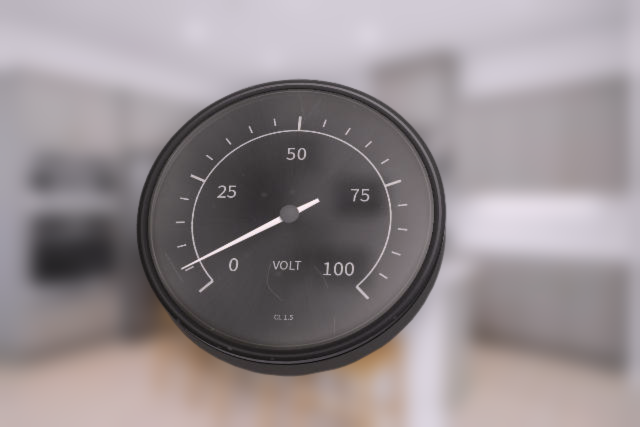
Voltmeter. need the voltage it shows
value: 5 V
